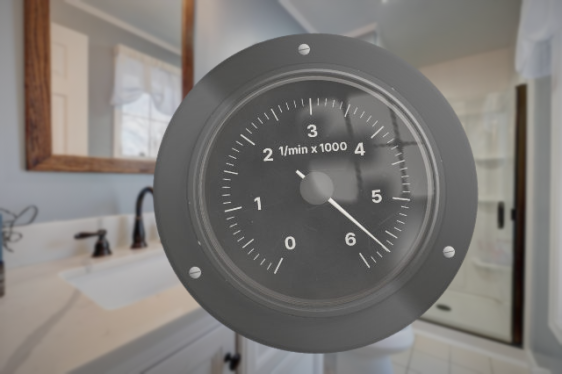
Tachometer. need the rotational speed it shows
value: 5700 rpm
